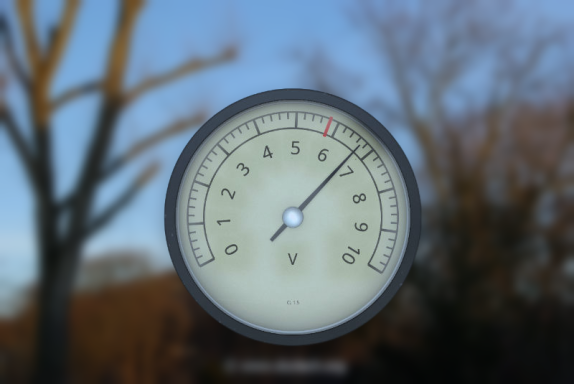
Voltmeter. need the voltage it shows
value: 6.7 V
